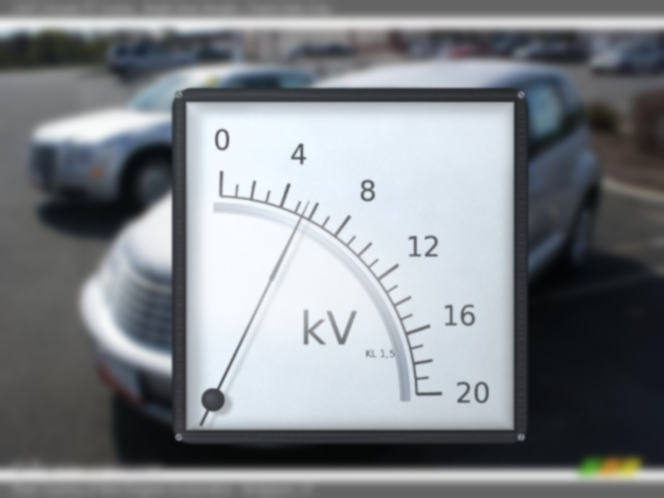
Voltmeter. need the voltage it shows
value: 5.5 kV
